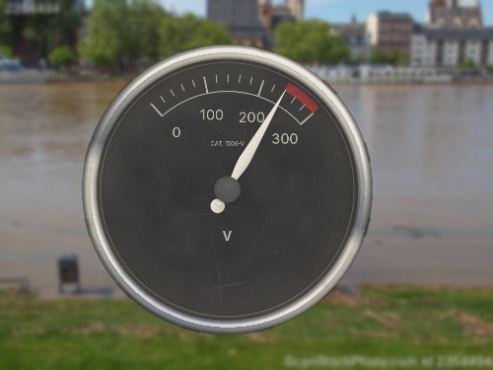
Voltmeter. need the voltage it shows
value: 240 V
